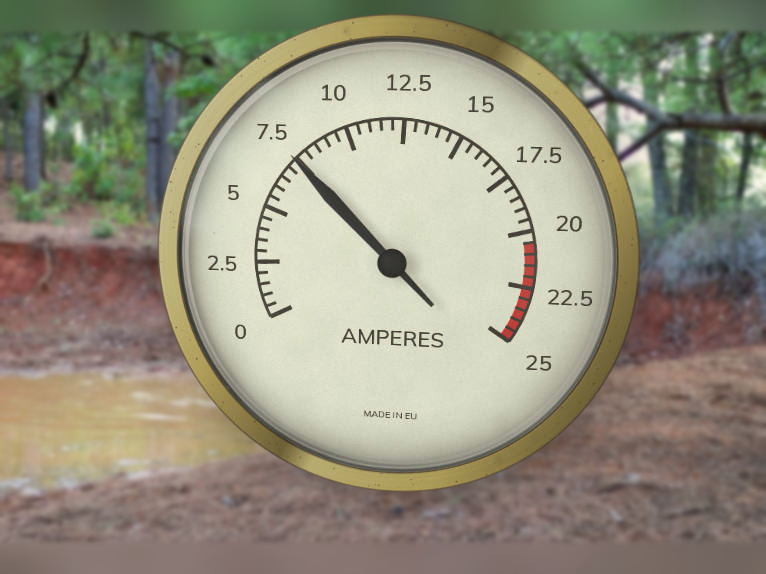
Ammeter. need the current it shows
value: 7.5 A
